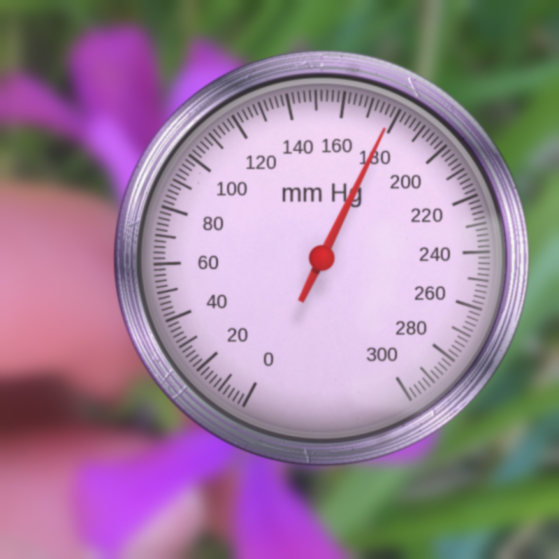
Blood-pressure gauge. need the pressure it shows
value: 178 mmHg
